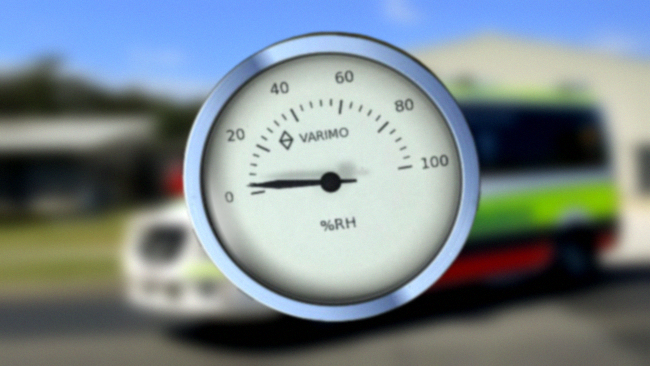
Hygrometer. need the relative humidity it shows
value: 4 %
